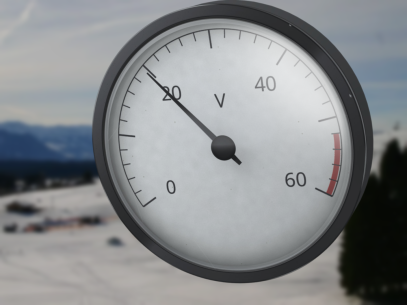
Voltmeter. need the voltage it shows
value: 20 V
